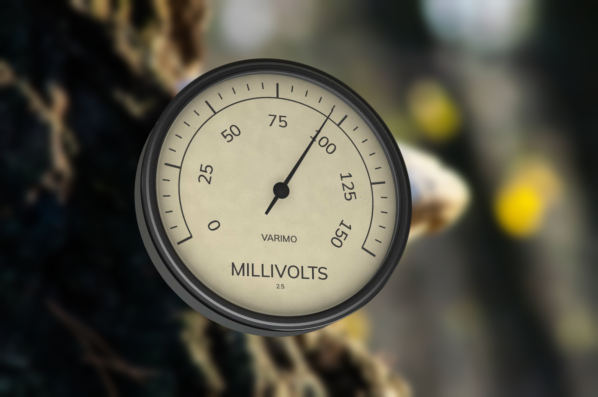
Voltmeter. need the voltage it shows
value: 95 mV
